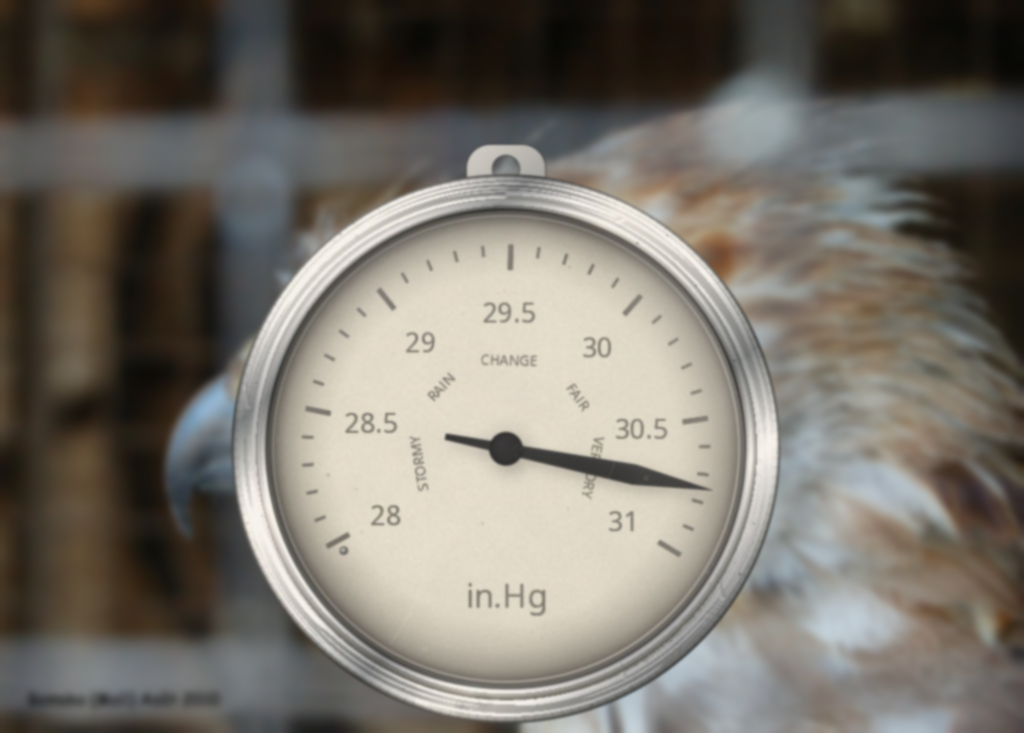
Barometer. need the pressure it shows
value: 30.75 inHg
